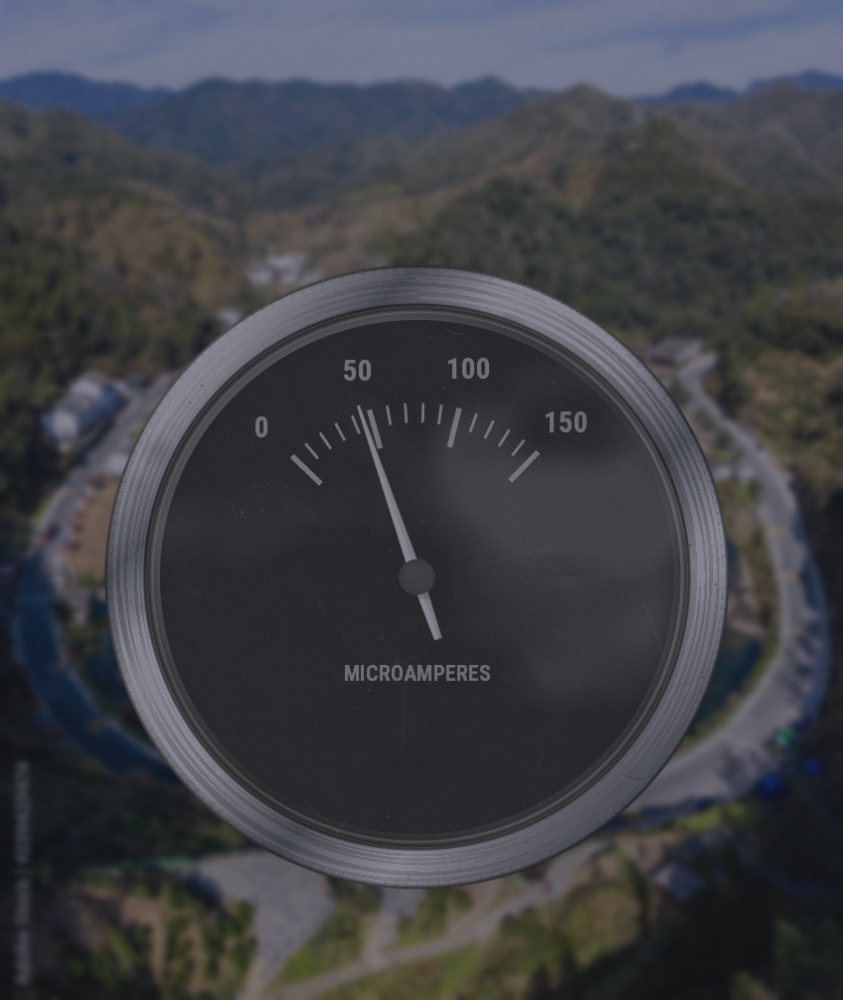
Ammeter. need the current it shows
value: 45 µA
